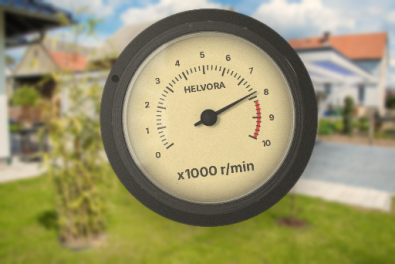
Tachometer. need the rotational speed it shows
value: 7800 rpm
